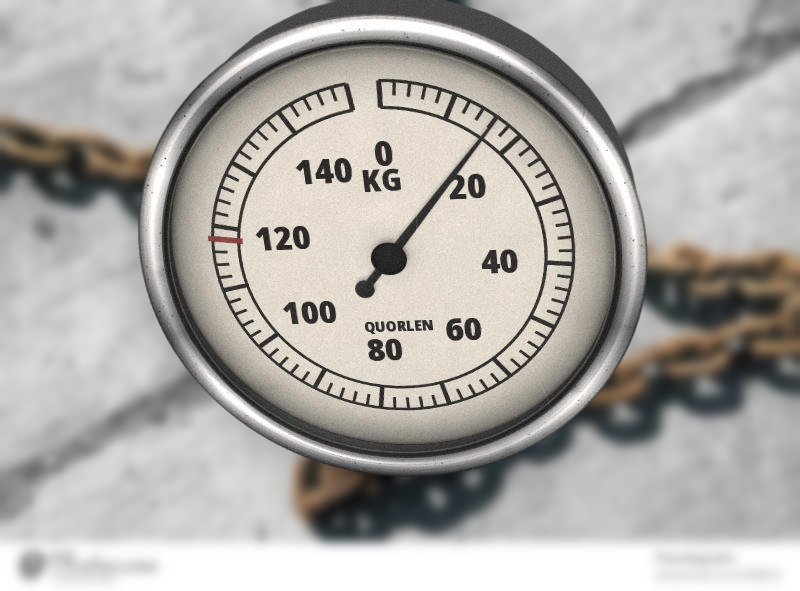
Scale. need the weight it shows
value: 16 kg
